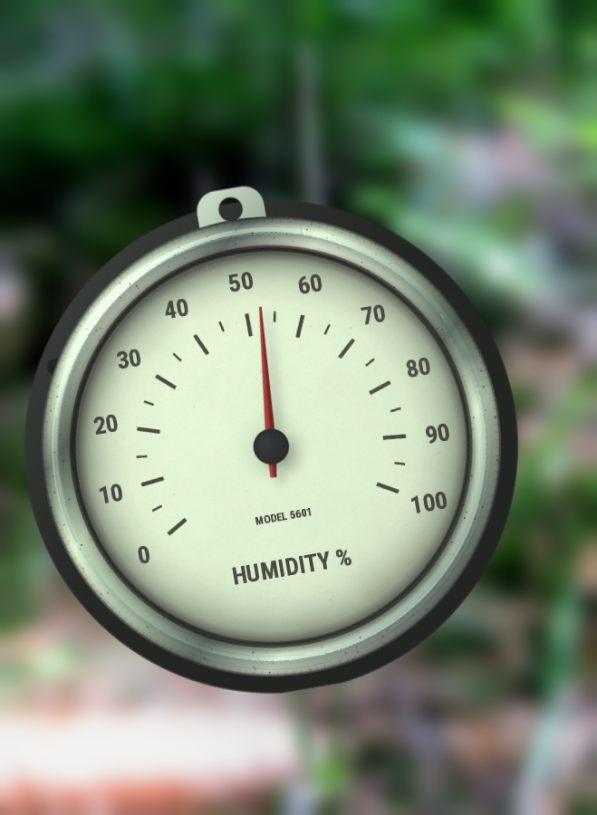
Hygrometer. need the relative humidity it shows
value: 52.5 %
